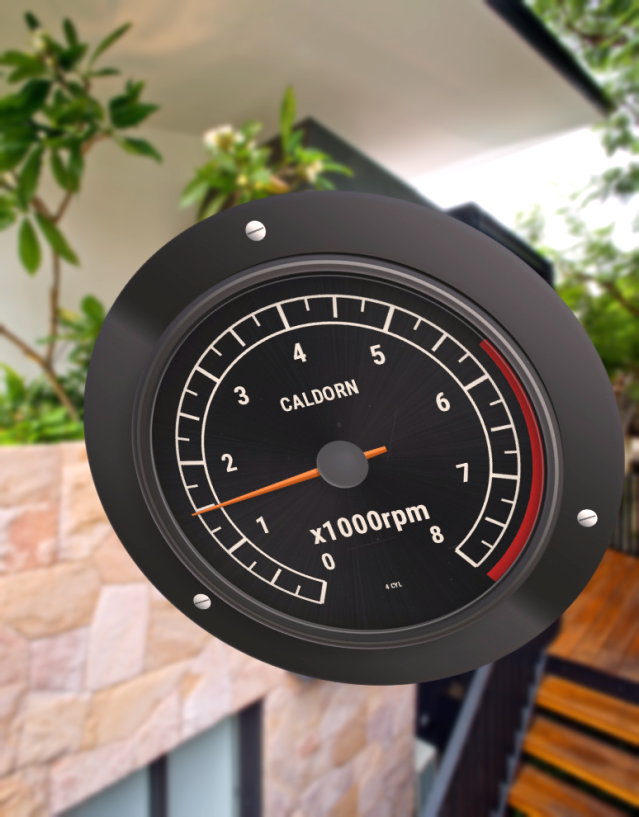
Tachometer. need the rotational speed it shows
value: 1500 rpm
